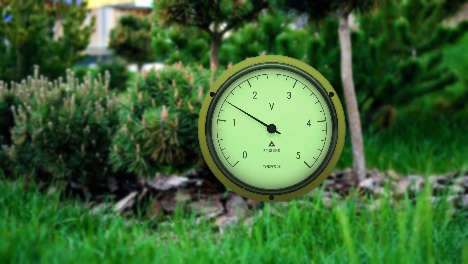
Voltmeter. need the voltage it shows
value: 1.4 V
